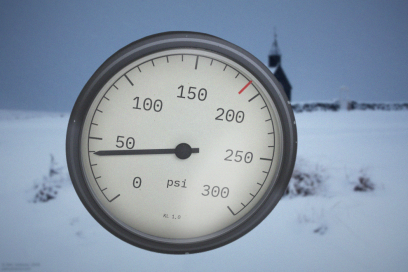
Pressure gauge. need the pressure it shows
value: 40 psi
